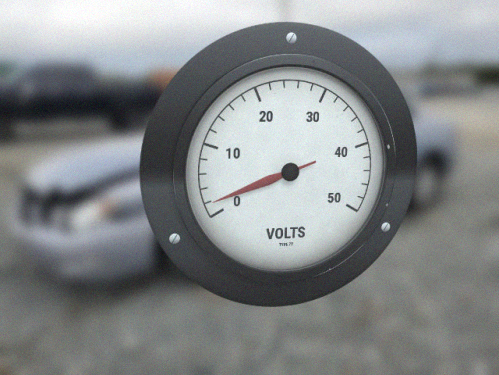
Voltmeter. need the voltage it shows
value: 2 V
